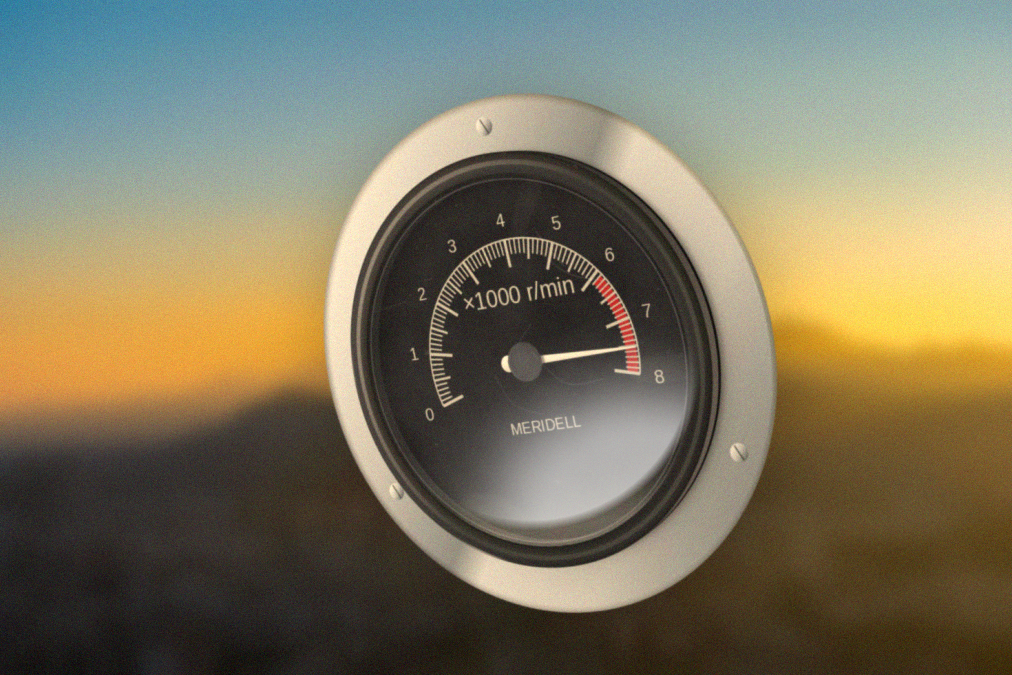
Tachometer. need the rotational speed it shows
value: 7500 rpm
